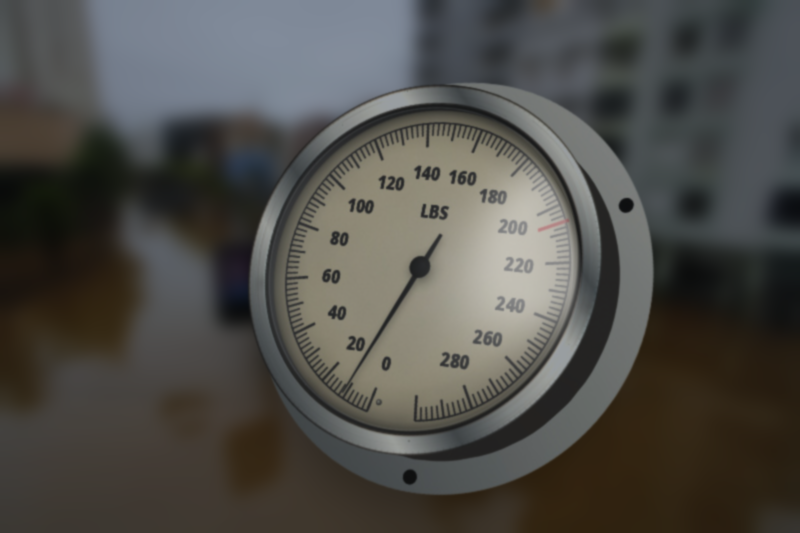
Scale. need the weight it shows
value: 10 lb
